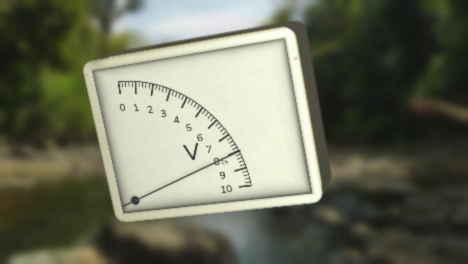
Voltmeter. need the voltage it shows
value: 8 V
